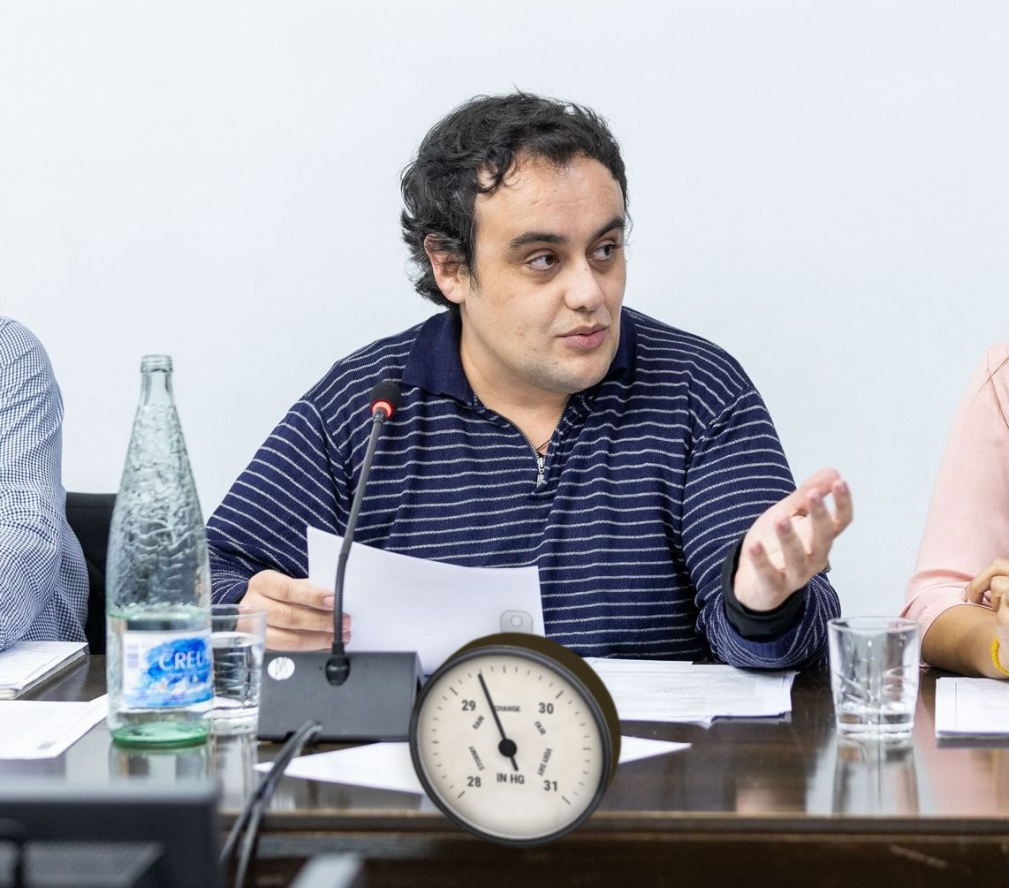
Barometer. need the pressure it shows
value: 29.3 inHg
